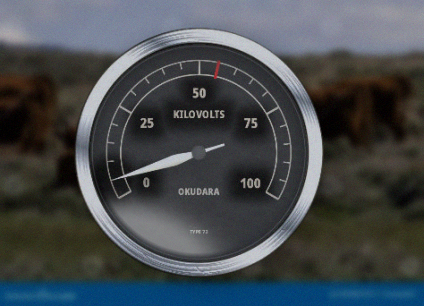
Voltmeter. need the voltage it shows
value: 5 kV
